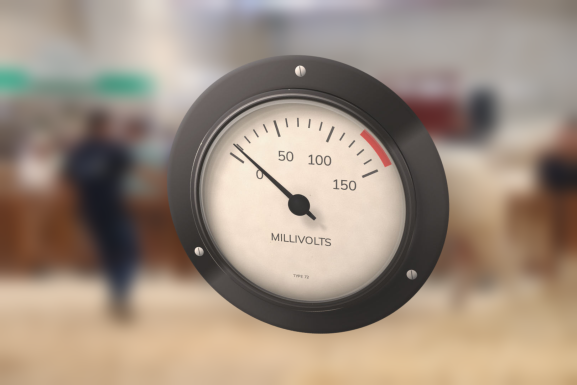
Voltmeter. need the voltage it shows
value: 10 mV
